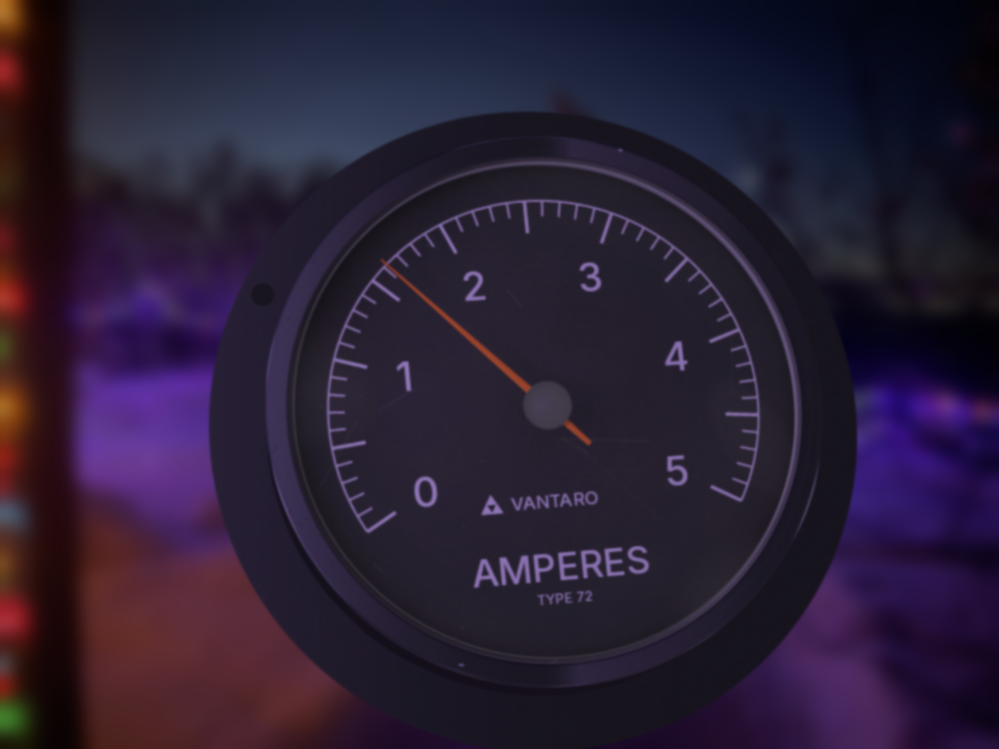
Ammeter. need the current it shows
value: 1.6 A
